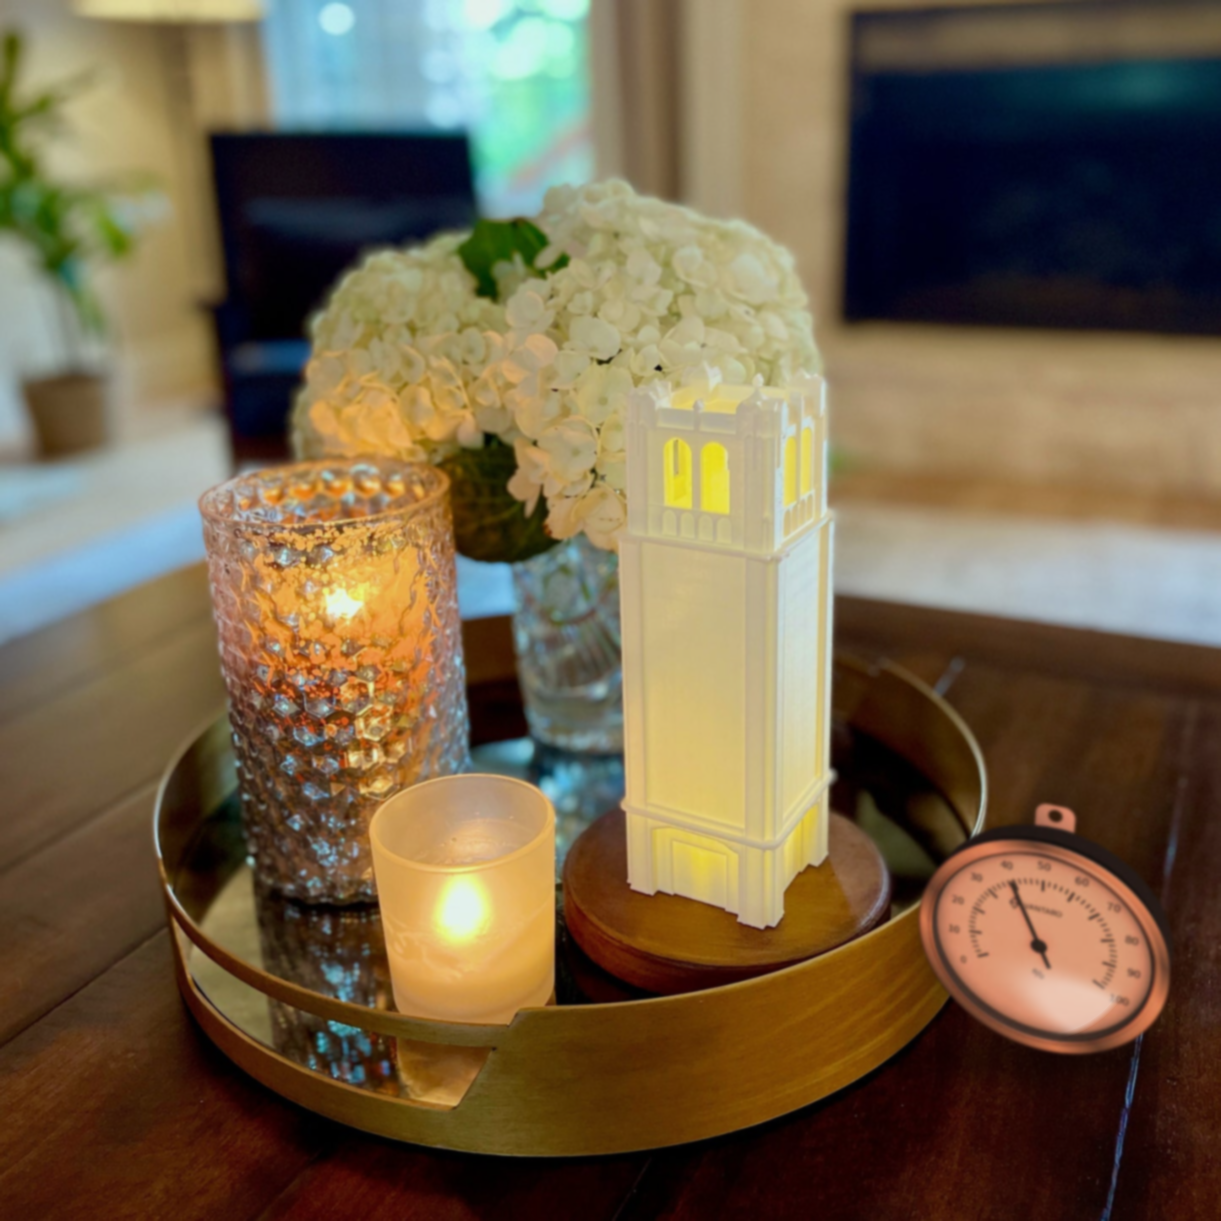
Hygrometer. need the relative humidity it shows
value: 40 %
